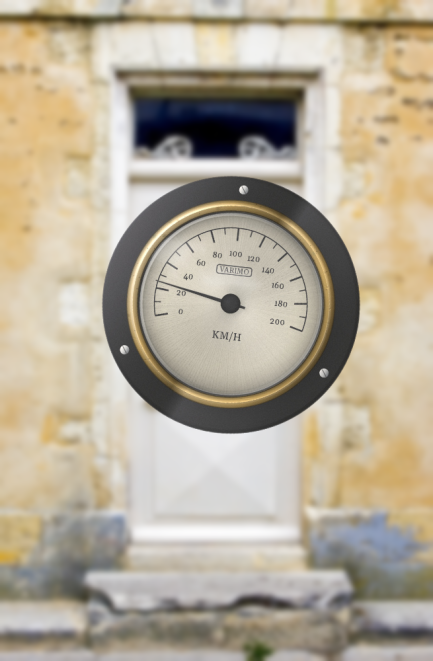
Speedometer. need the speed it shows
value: 25 km/h
